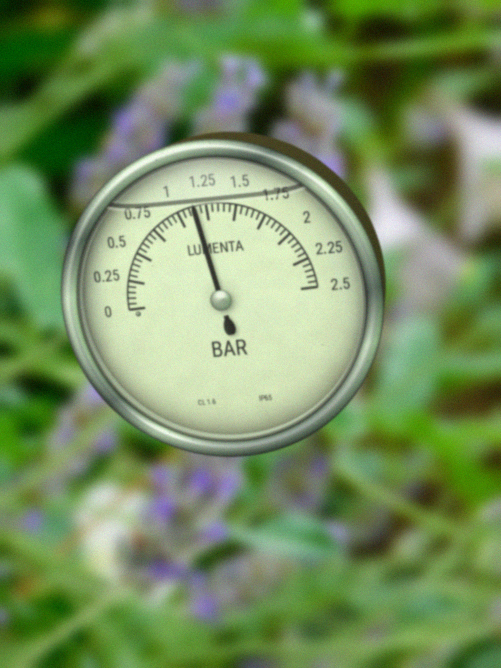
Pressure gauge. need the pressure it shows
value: 1.15 bar
